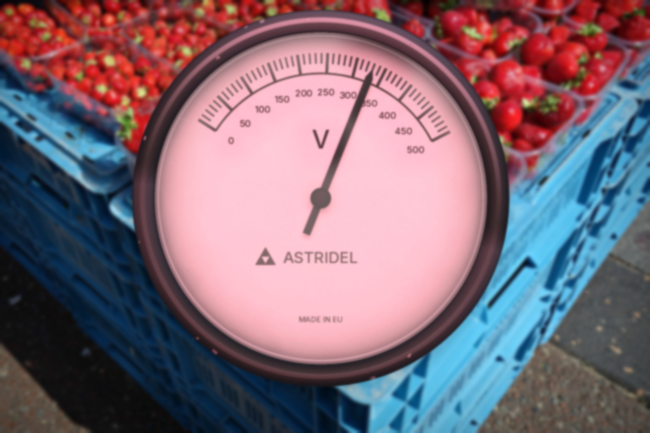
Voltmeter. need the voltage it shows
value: 330 V
